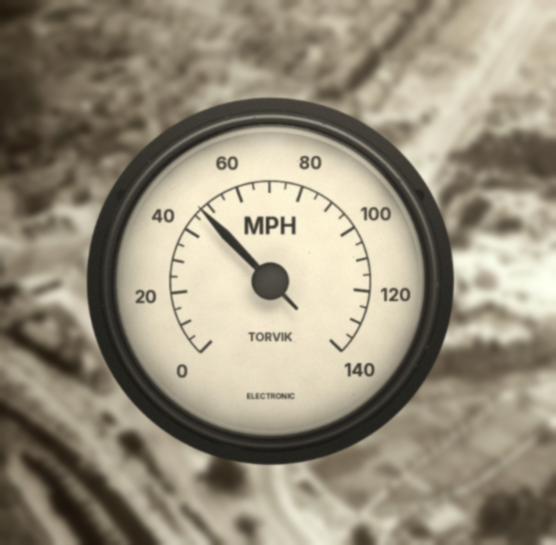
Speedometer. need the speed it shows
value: 47.5 mph
